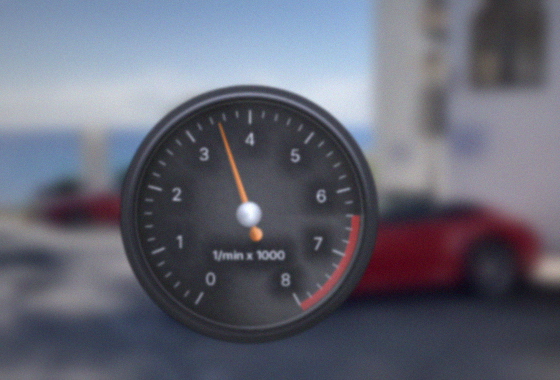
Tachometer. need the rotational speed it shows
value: 3500 rpm
